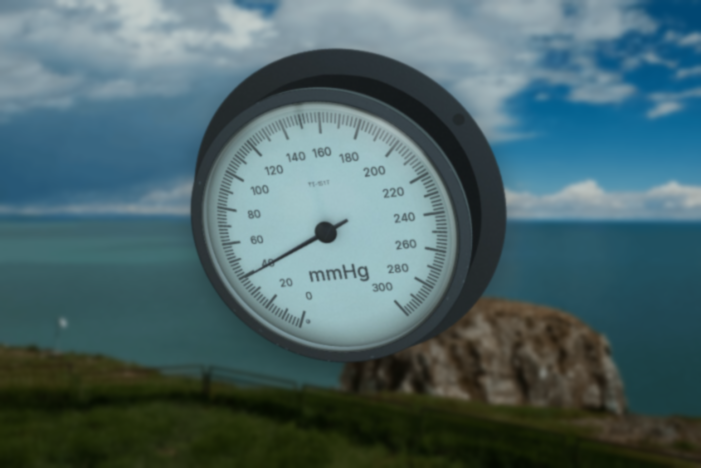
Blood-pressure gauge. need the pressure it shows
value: 40 mmHg
